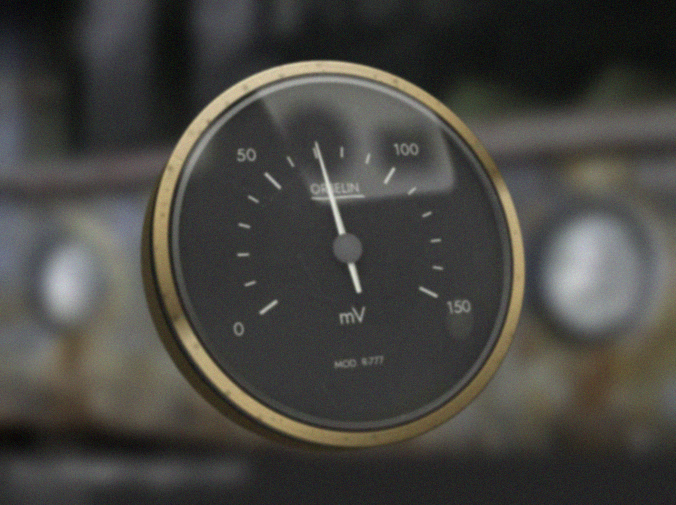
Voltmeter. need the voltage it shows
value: 70 mV
